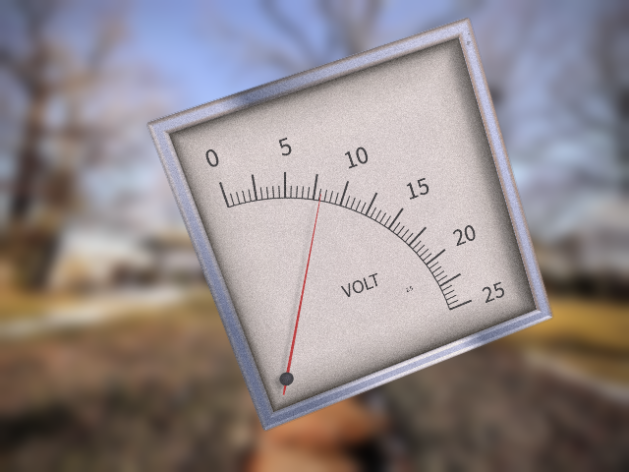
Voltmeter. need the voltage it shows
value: 8 V
